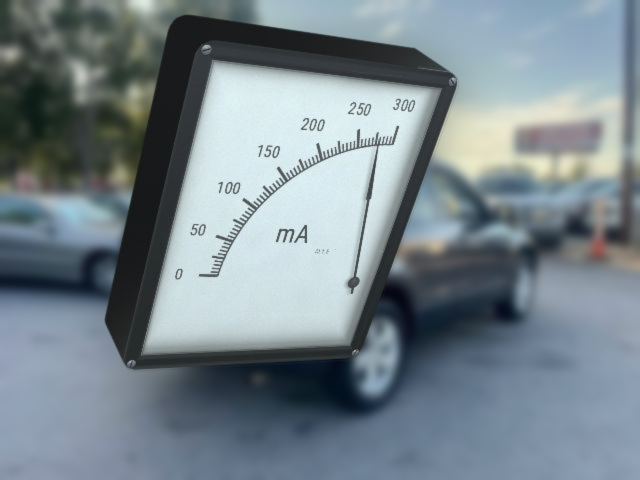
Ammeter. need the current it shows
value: 275 mA
